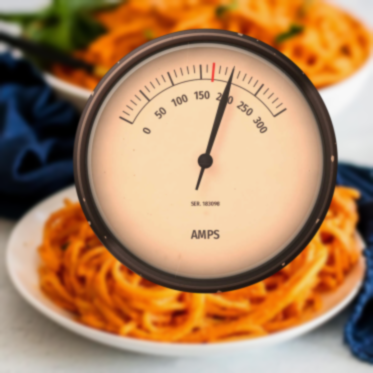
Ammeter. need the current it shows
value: 200 A
